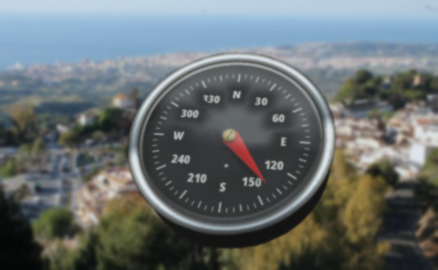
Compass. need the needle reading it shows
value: 140 °
